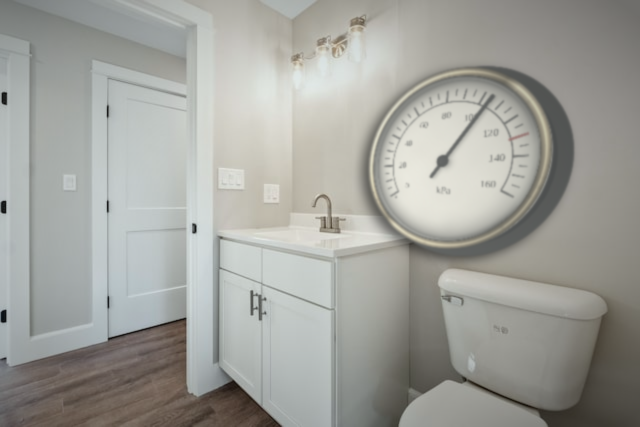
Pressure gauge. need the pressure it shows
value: 105 kPa
